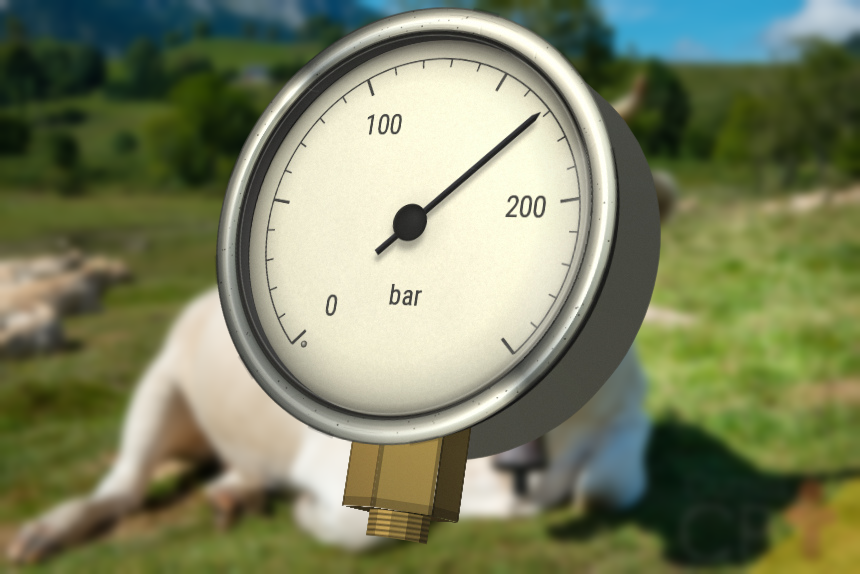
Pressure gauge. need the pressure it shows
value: 170 bar
